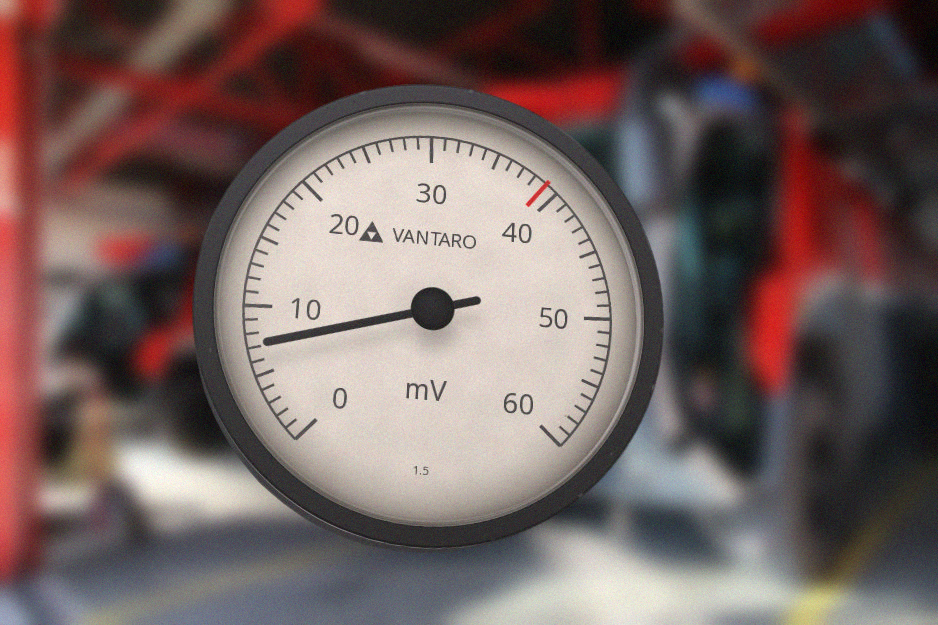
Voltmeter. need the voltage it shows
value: 7 mV
